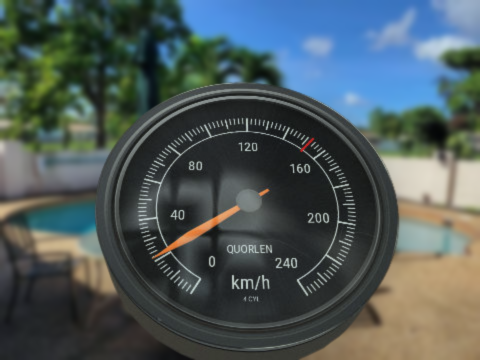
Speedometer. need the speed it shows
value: 20 km/h
